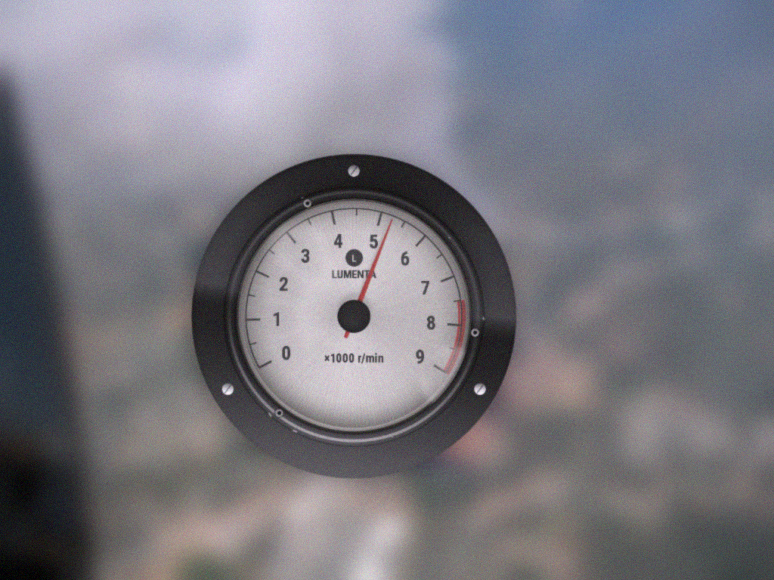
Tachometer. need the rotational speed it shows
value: 5250 rpm
